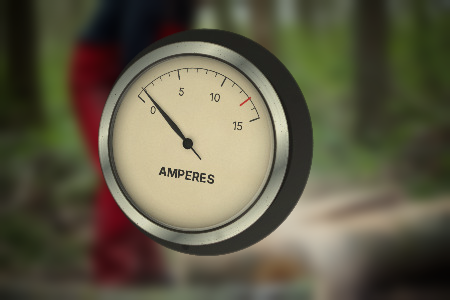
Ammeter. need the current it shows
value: 1 A
